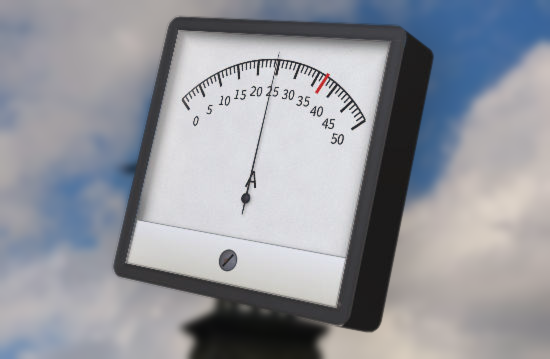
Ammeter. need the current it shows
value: 25 A
